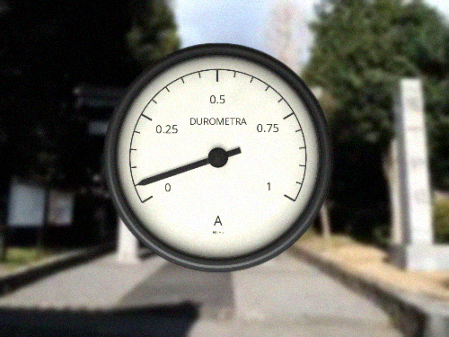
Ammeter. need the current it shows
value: 0.05 A
